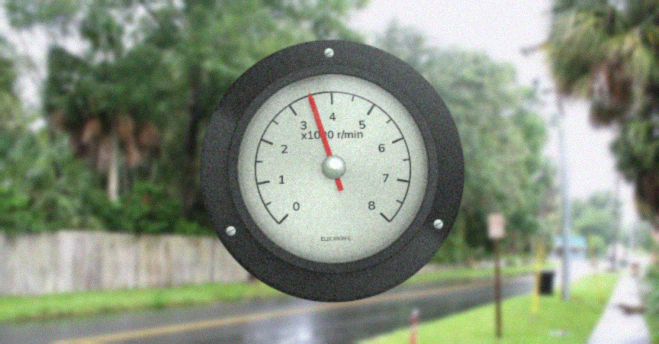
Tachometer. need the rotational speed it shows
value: 3500 rpm
